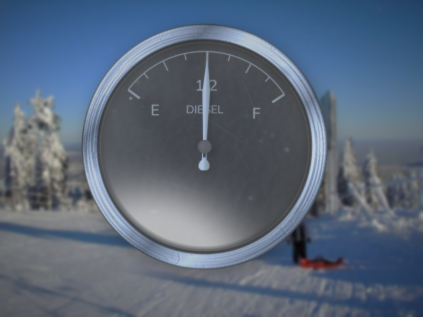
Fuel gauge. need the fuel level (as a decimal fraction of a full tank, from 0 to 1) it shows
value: 0.5
